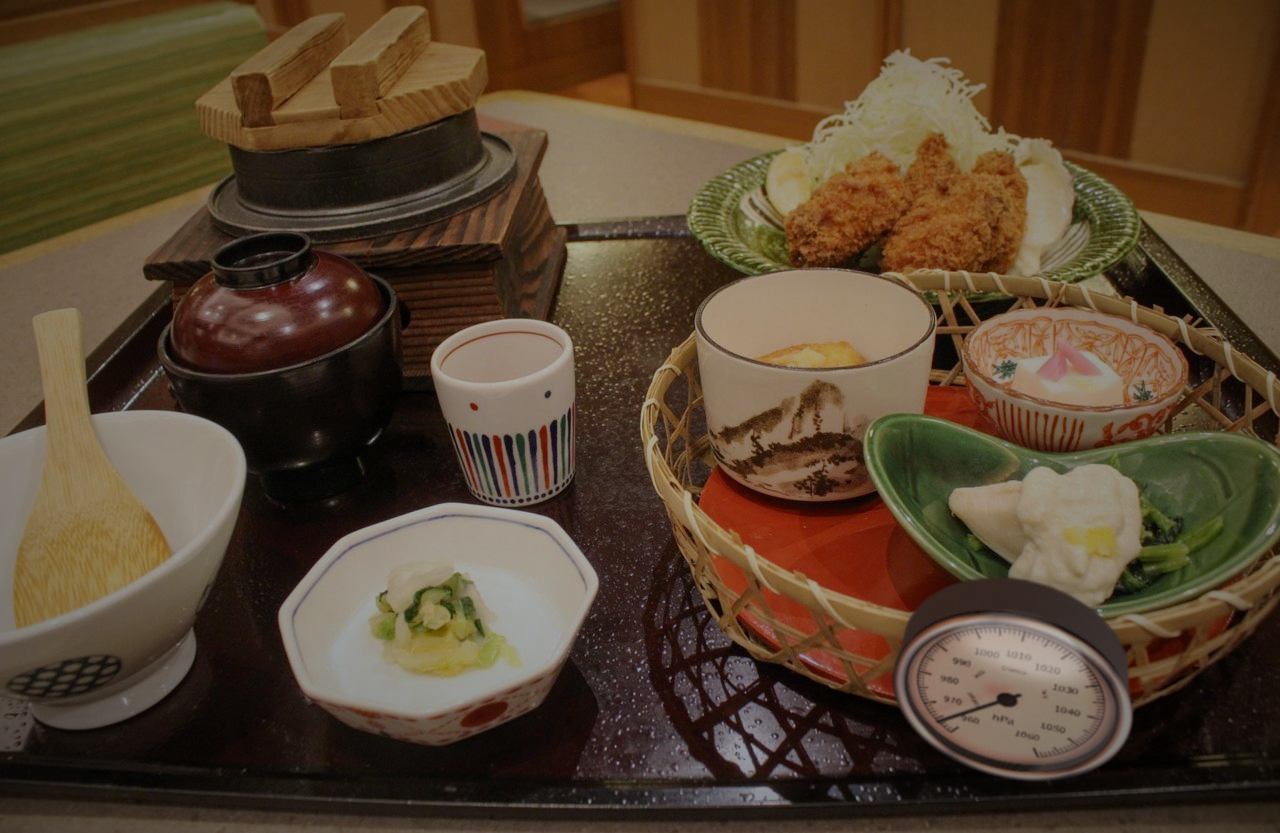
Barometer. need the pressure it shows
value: 965 hPa
